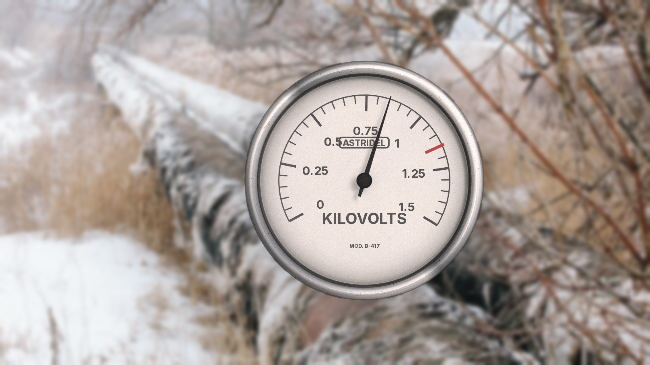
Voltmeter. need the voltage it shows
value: 0.85 kV
